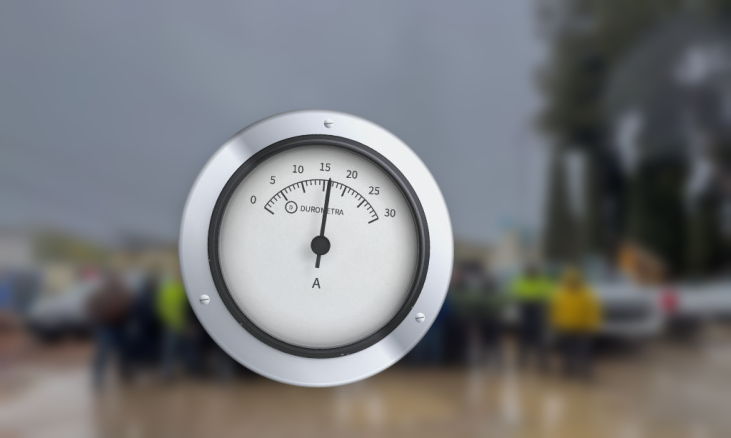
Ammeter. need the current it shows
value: 16 A
